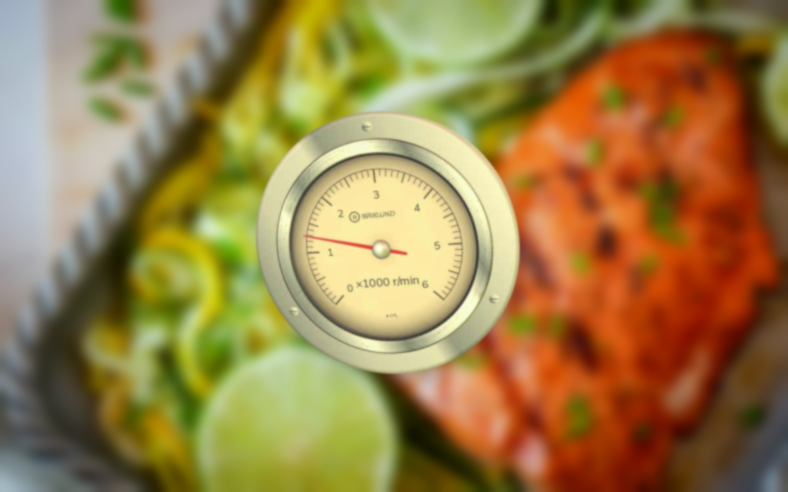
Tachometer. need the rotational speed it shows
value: 1300 rpm
